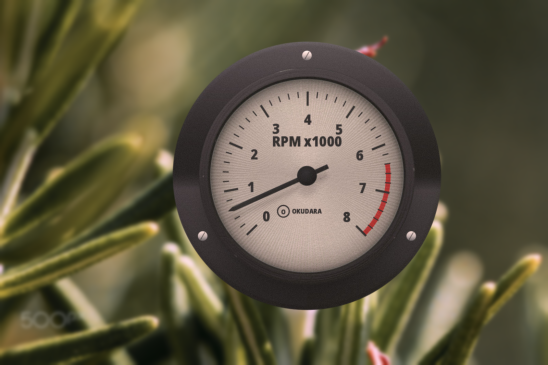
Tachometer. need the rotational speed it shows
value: 600 rpm
